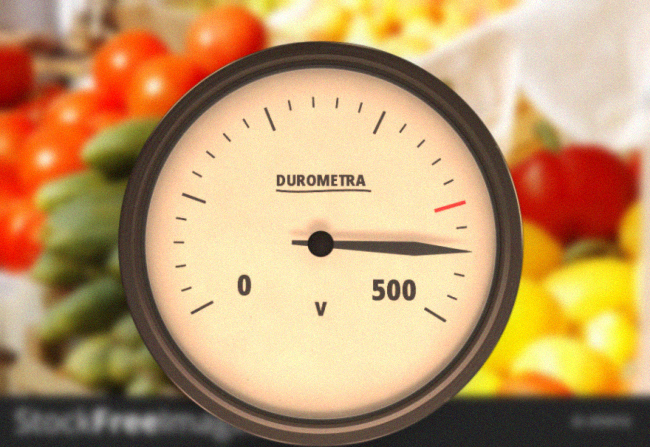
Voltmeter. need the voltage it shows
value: 440 V
